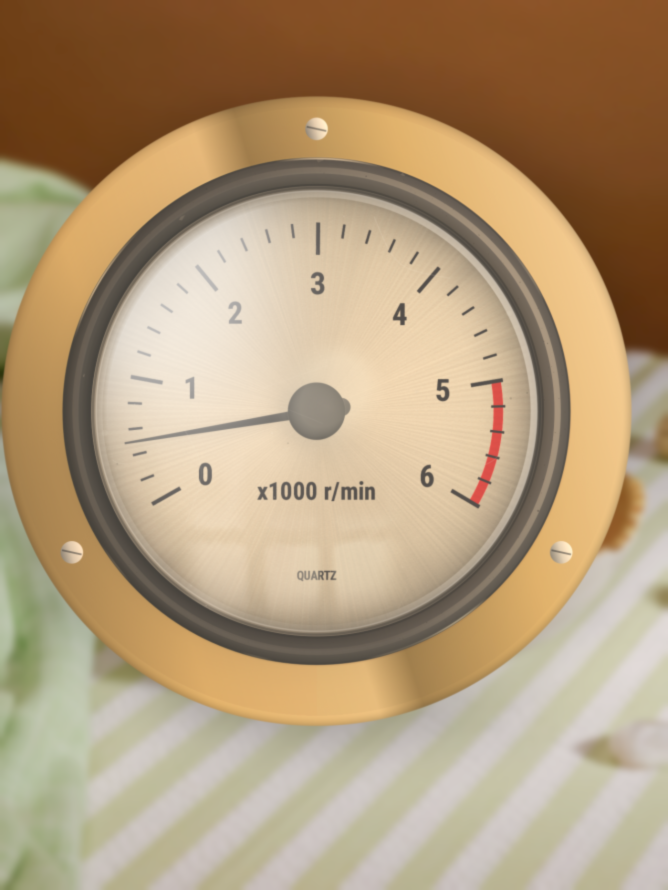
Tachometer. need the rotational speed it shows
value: 500 rpm
